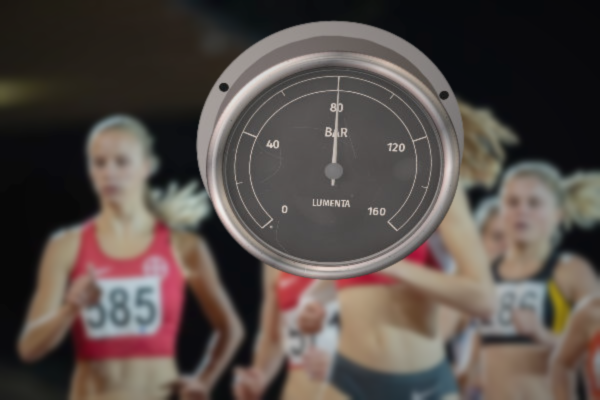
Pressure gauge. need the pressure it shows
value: 80 bar
